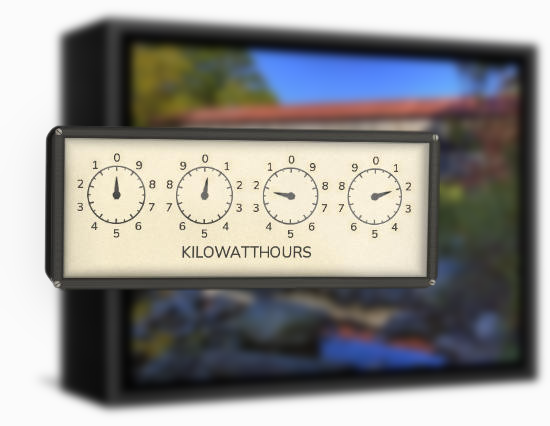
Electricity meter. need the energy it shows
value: 22 kWh
